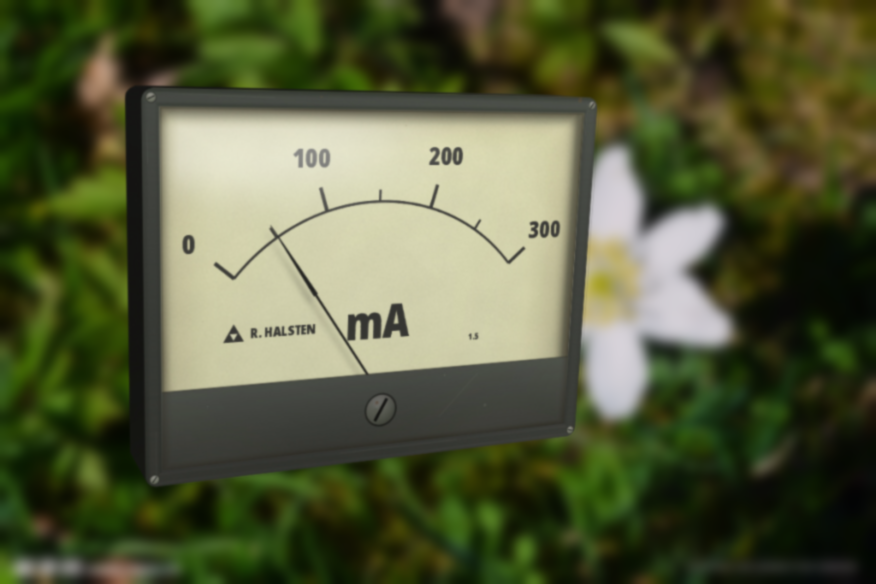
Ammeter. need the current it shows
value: 50 mA
